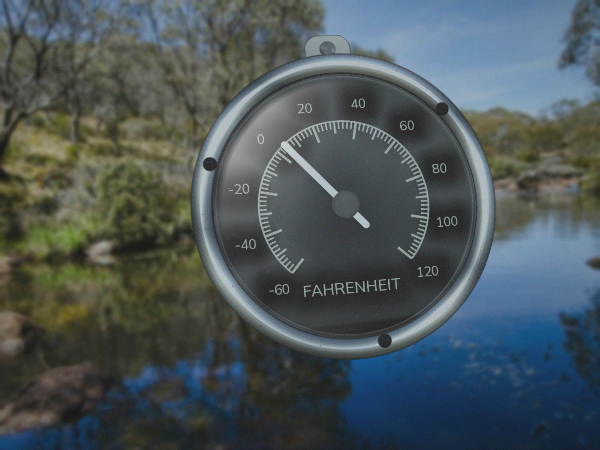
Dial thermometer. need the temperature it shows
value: 4 °F
